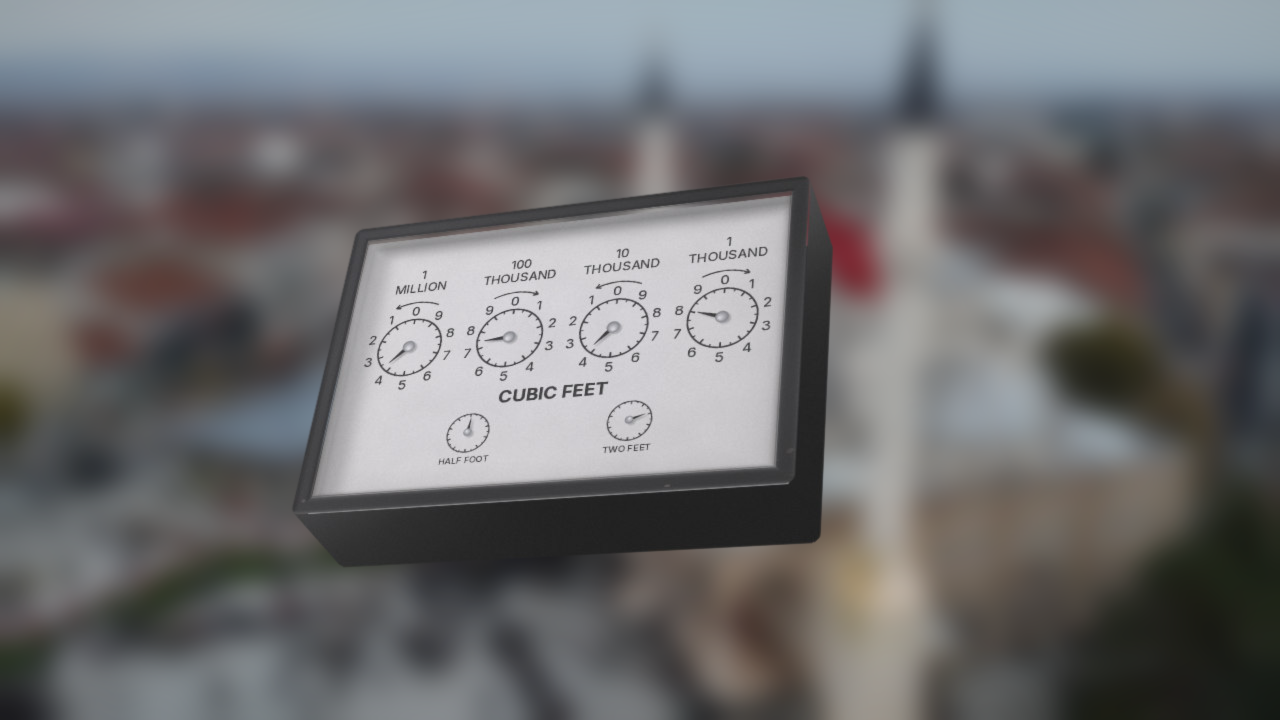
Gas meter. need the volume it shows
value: 373800 ft³
